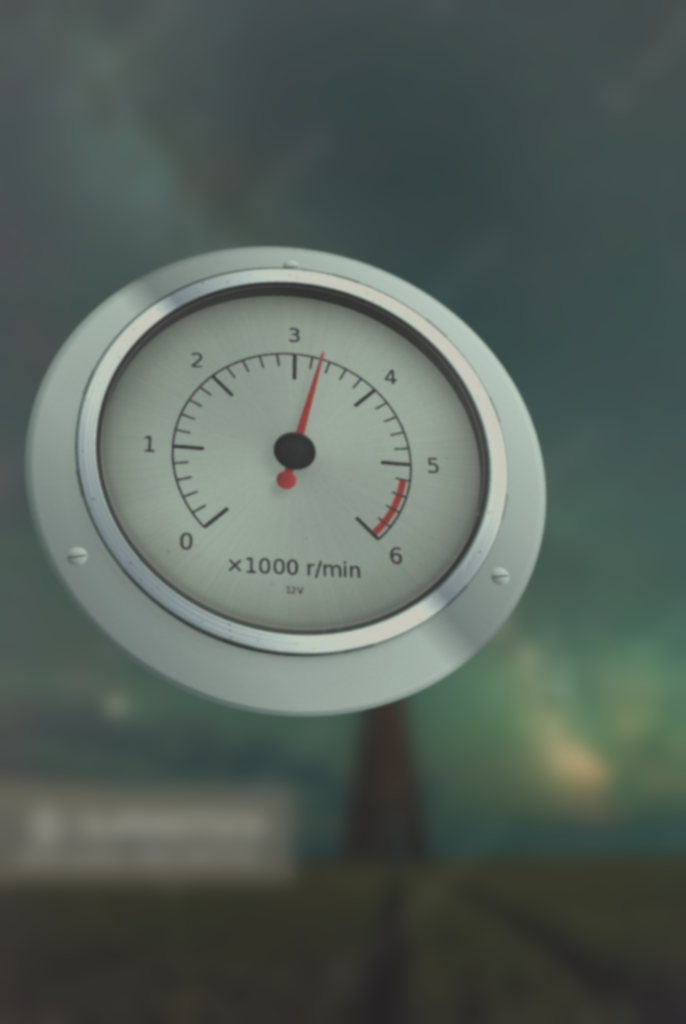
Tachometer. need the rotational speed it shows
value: 3300 rpm
